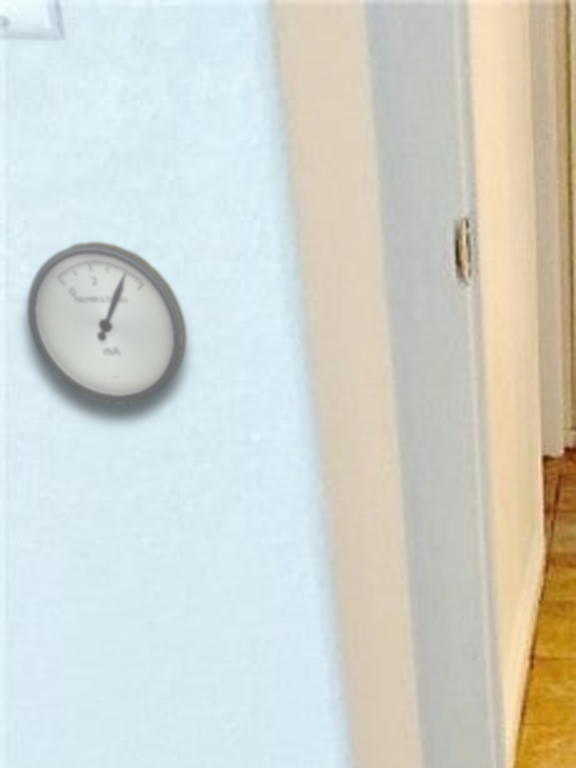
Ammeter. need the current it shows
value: 4 mA
